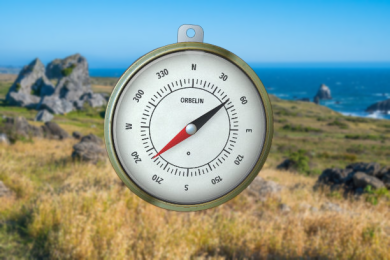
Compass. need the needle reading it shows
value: 230 °
